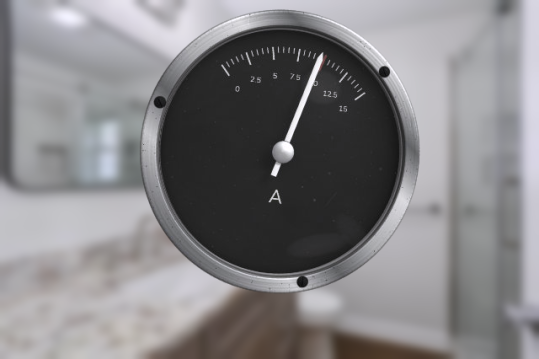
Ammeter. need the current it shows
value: 9.5 A
